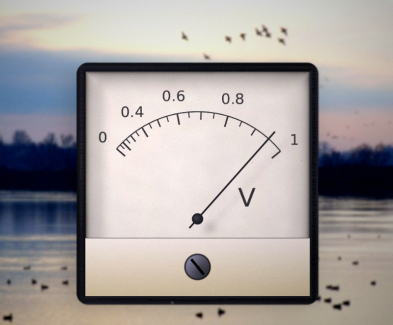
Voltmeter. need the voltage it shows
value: 0.95 V
